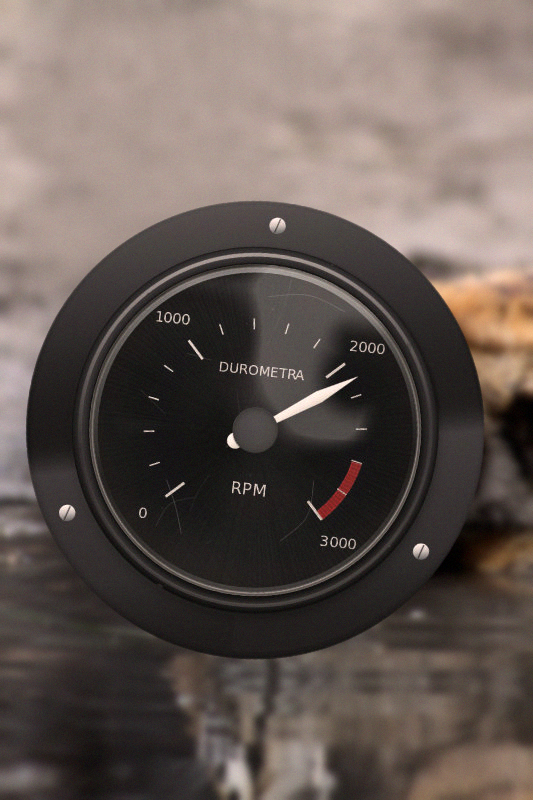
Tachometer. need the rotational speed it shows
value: 2100 rpm
